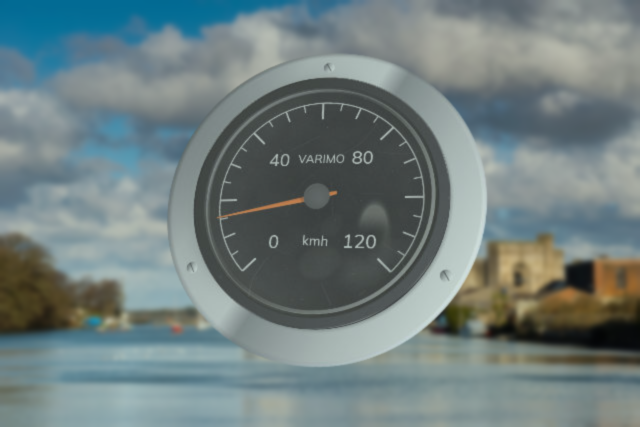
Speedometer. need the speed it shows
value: 15 km/h
